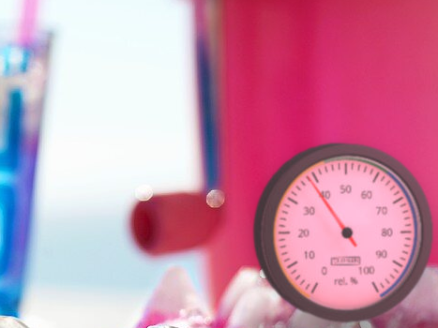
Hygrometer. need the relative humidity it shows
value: 38 %
